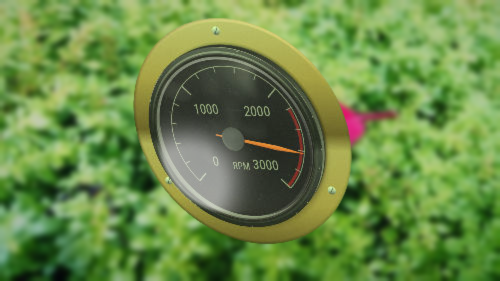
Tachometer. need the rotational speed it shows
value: 2600 rpm
